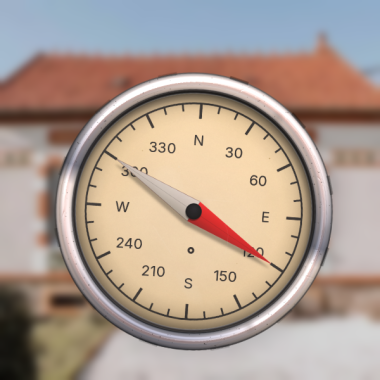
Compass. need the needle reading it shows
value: 120 °
